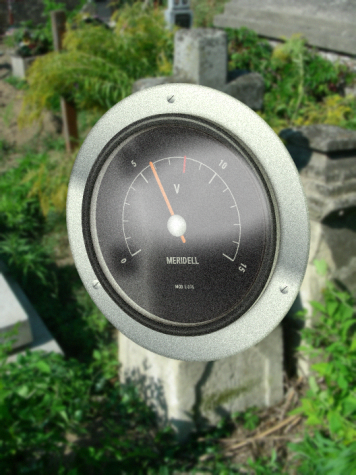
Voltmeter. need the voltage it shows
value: 6 V
